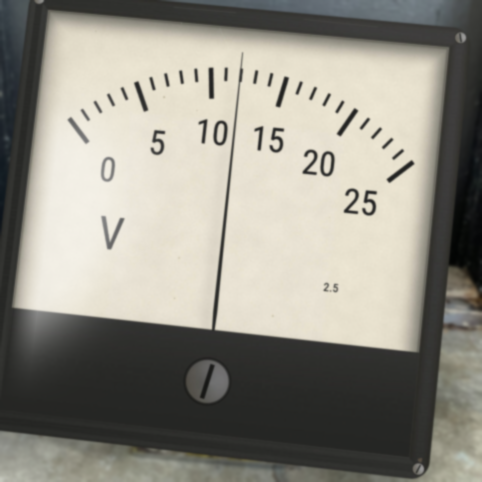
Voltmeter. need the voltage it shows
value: 12 V
